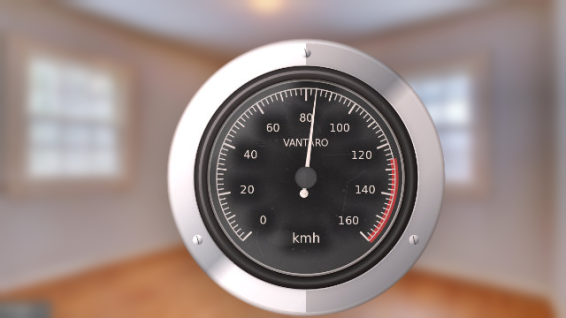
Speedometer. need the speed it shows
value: 84 km/h
